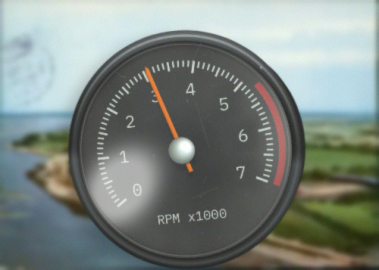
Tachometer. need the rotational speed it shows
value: 3100 rpm
